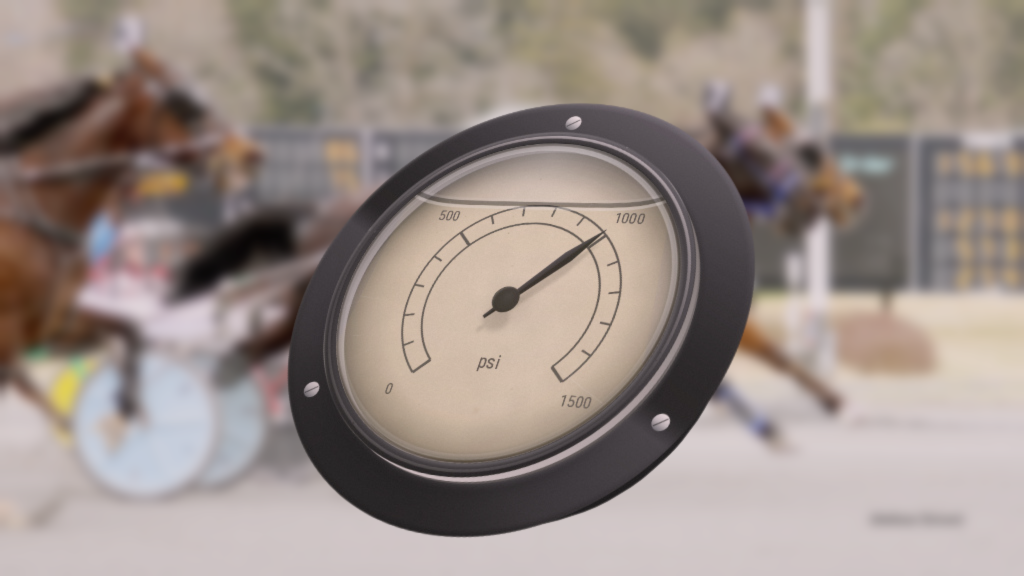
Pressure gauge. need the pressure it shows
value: 1000 psi
